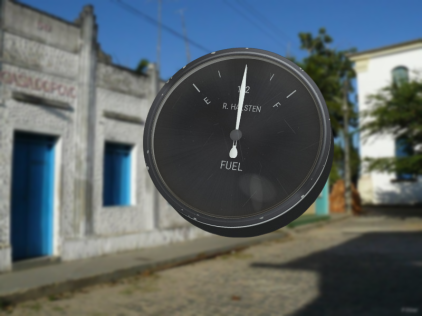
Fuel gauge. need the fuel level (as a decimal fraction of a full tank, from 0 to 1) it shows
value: 0.5
